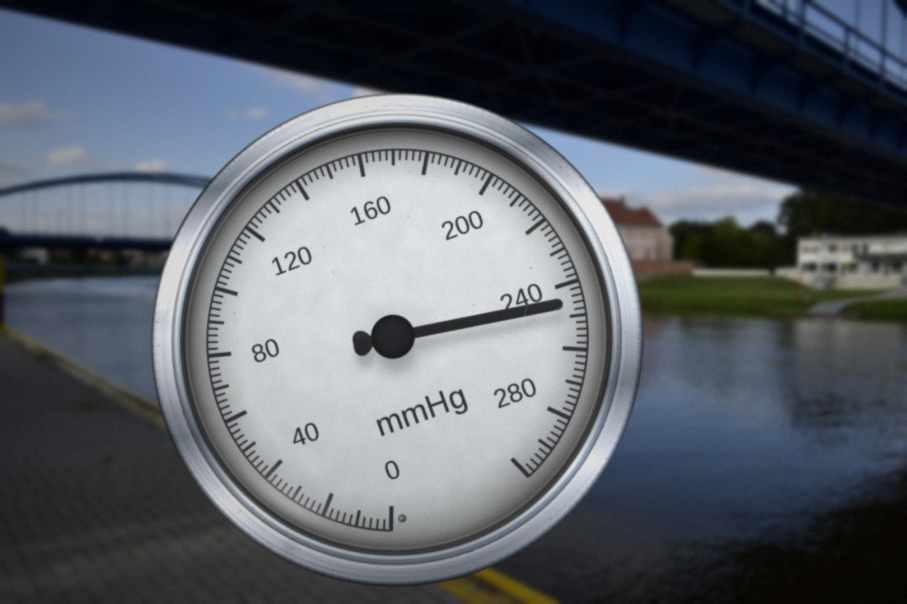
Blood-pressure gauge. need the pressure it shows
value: 246 mmHg
